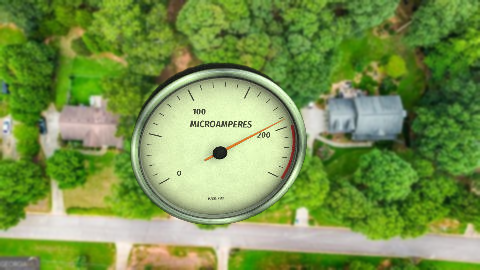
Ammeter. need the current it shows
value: 190 µA
